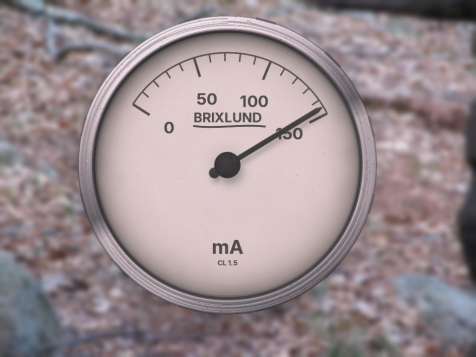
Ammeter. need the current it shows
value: 145 mA
